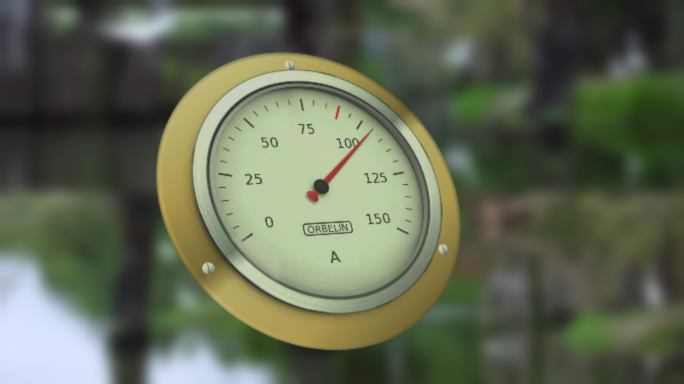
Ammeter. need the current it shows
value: 105 A
